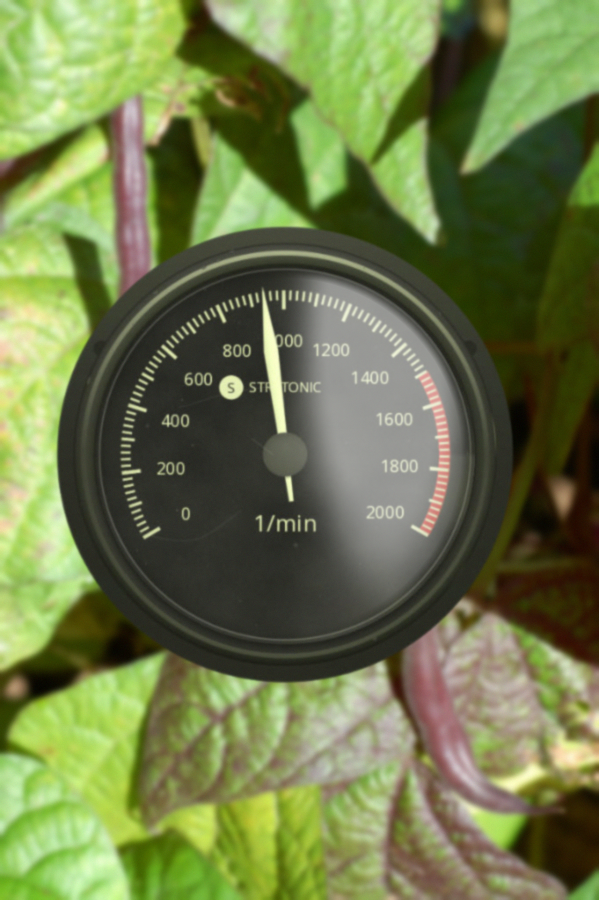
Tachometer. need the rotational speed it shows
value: 940 rpm
